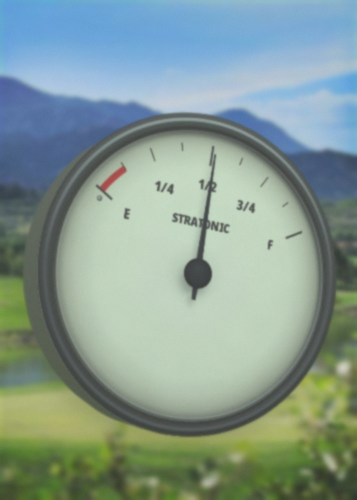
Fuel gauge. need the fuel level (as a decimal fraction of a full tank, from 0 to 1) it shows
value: 0.5
